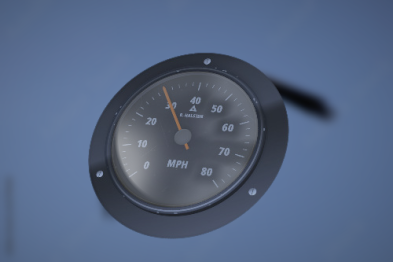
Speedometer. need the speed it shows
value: 30 mph
